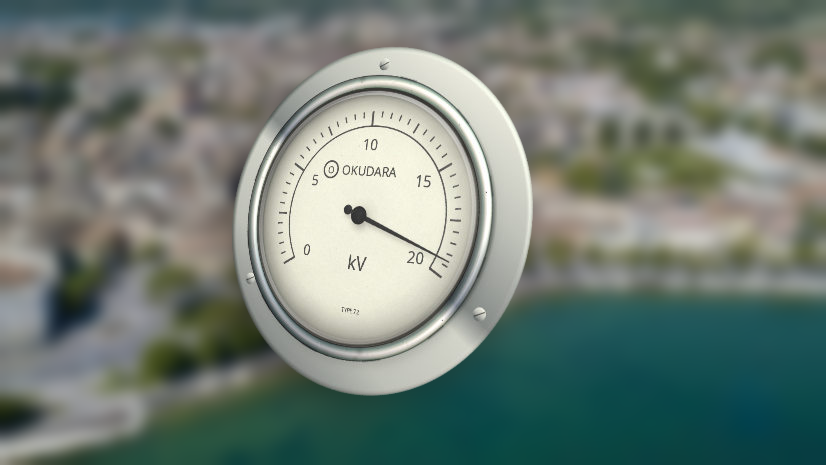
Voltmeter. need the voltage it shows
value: 19.25 kV
